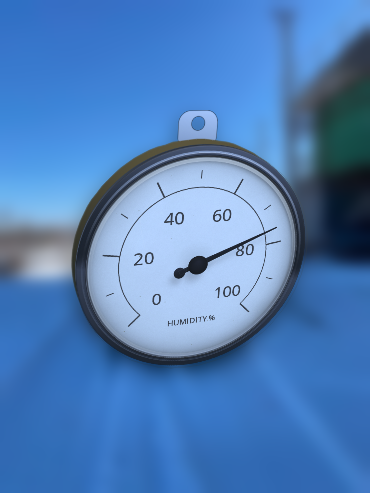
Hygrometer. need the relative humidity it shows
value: 75 %
